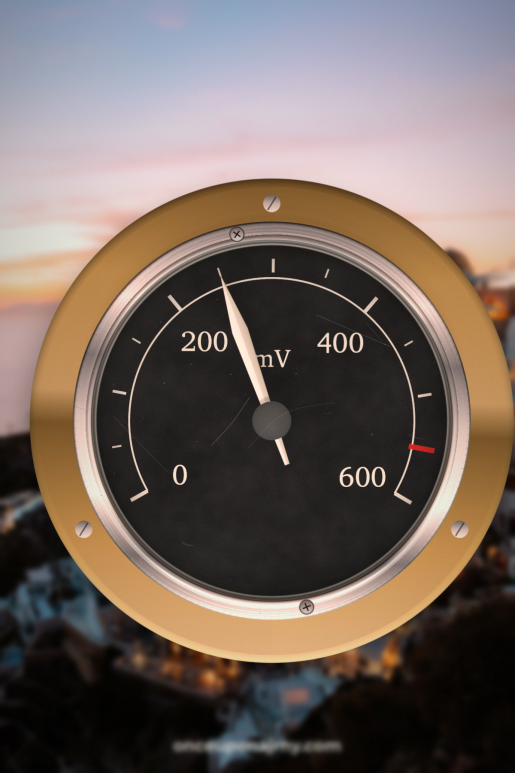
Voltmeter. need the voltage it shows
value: 250 mV
